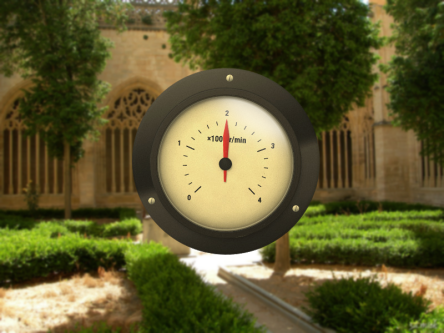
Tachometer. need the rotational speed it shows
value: 2000 rpm
